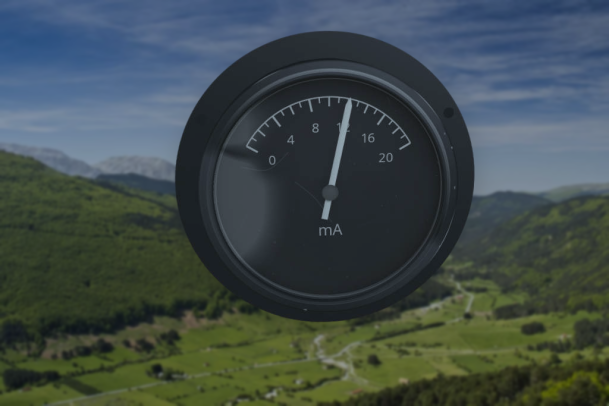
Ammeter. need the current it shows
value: 12 mA
